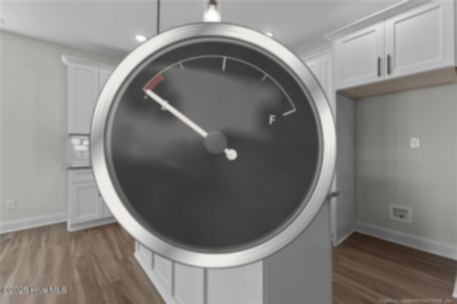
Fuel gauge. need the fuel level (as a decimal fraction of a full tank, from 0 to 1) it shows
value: 0
